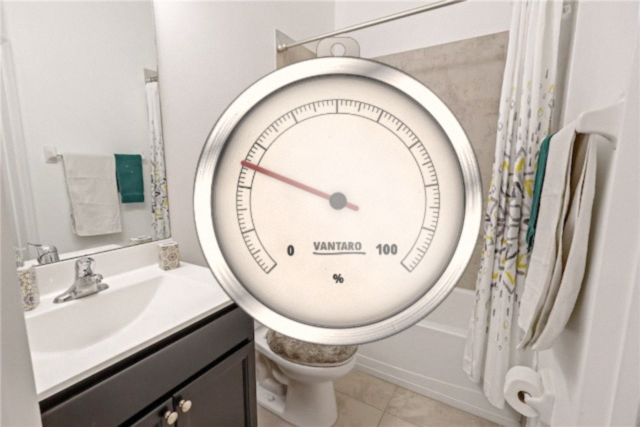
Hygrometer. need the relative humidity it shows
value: 25 %
